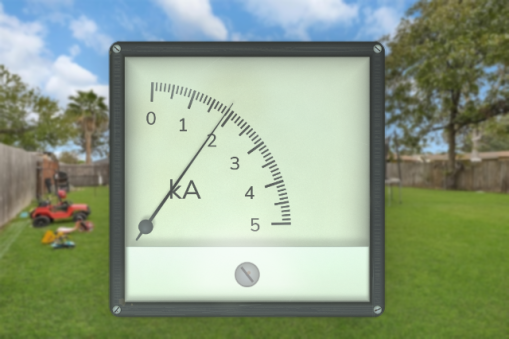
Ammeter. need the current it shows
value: 1.9 kA
